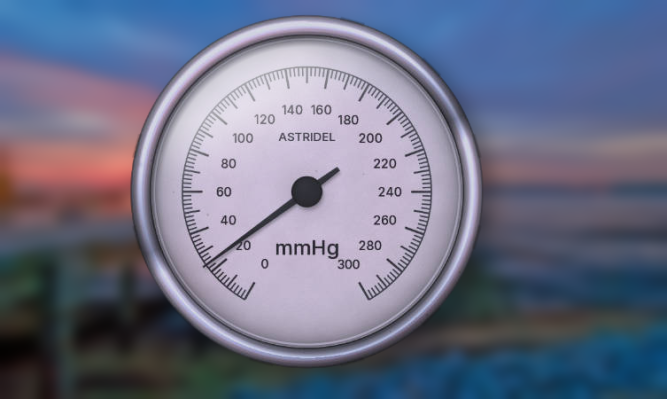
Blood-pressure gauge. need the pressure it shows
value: 24 mmHg
